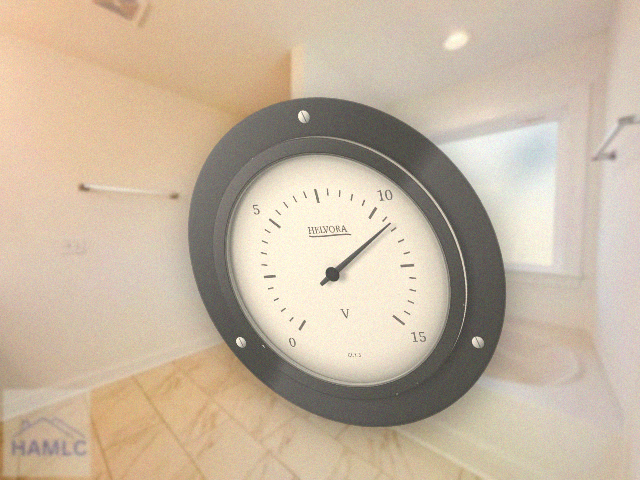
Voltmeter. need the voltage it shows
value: 10.75 V
